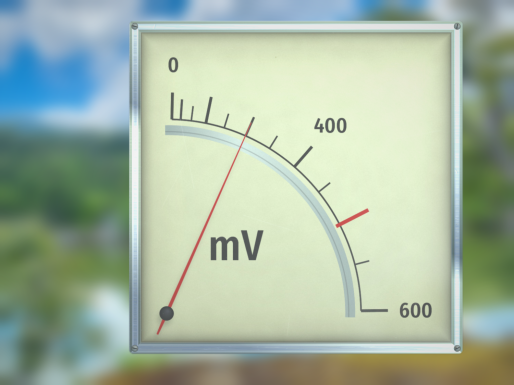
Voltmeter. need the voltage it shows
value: 300 mV
